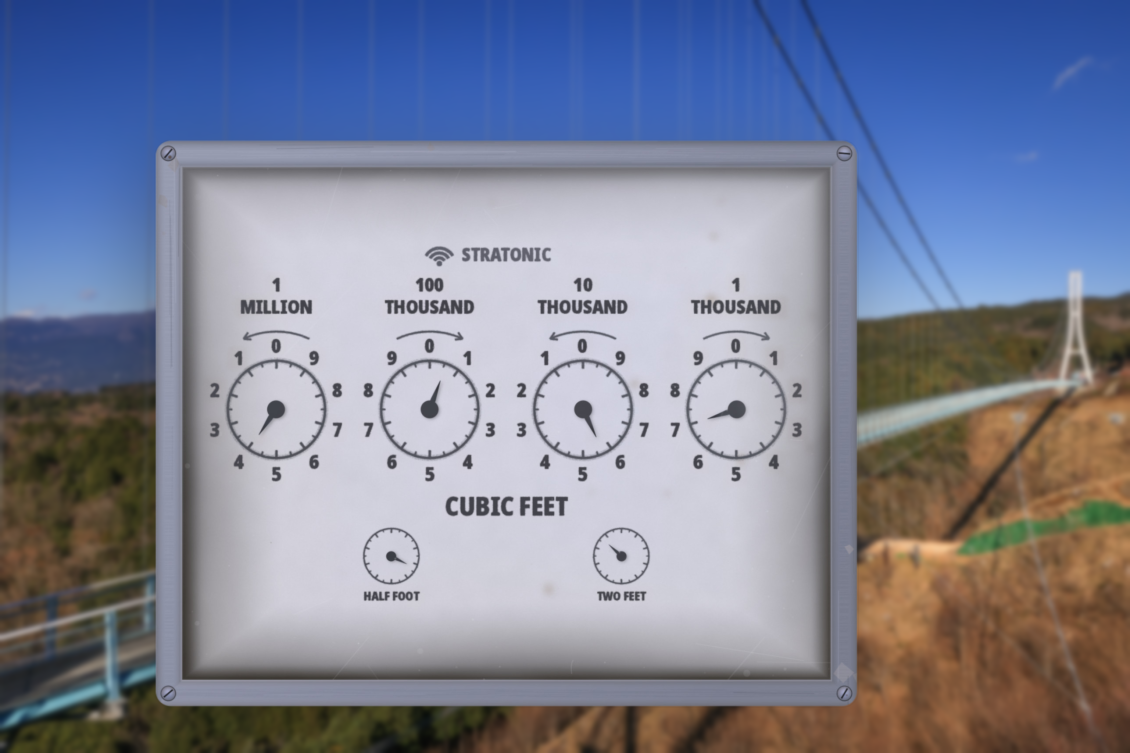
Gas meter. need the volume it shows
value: 405700 ft³
